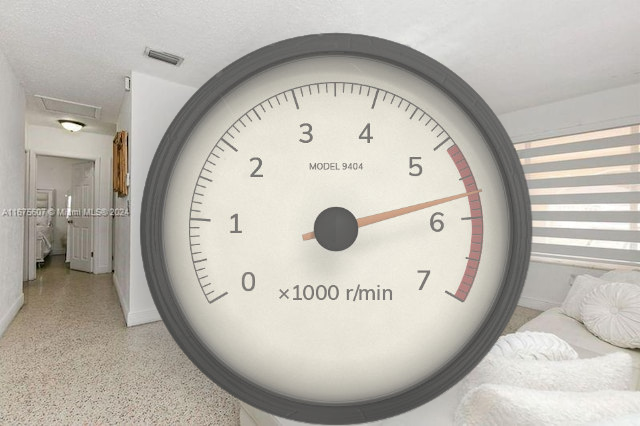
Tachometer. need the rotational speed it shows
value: 5700 rpm
